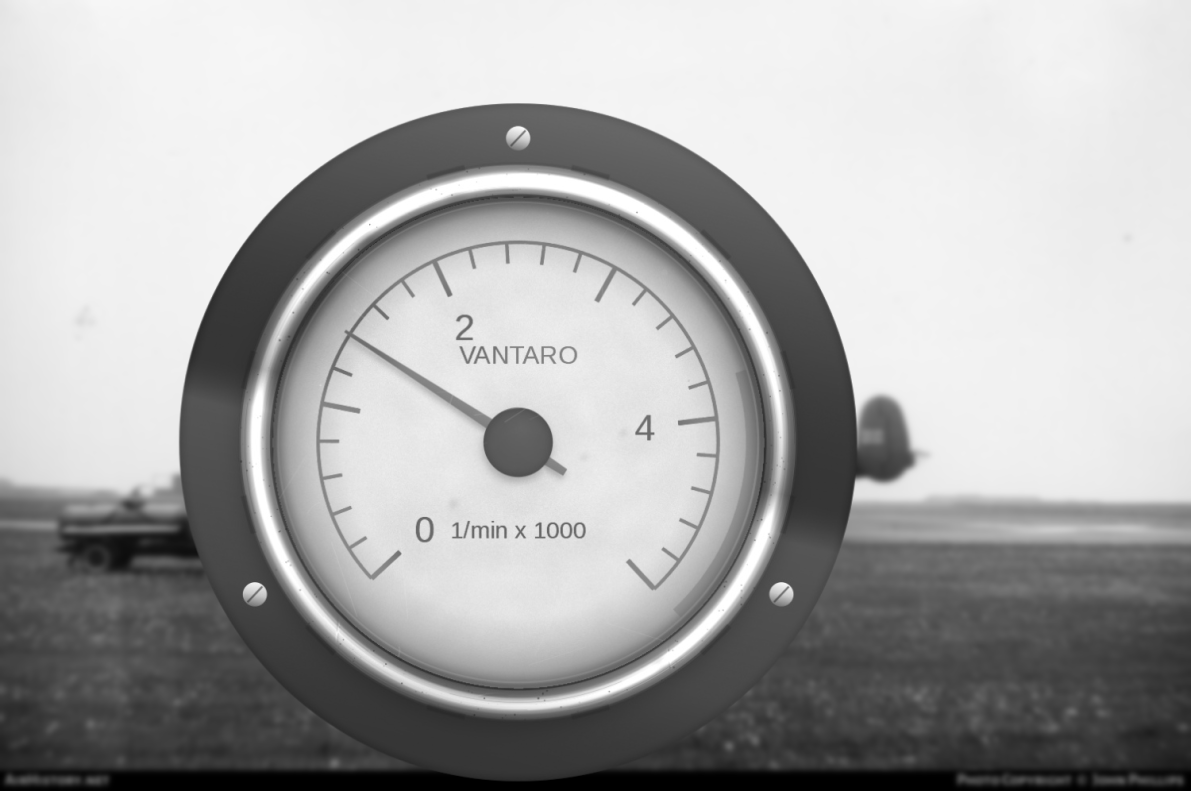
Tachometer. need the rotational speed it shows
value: 1400 rpm
